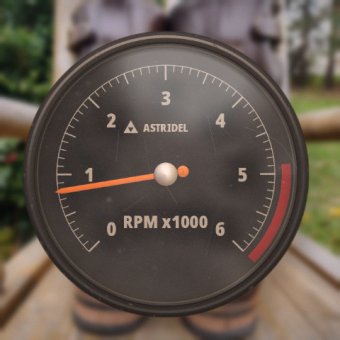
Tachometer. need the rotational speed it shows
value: 800 rpm
